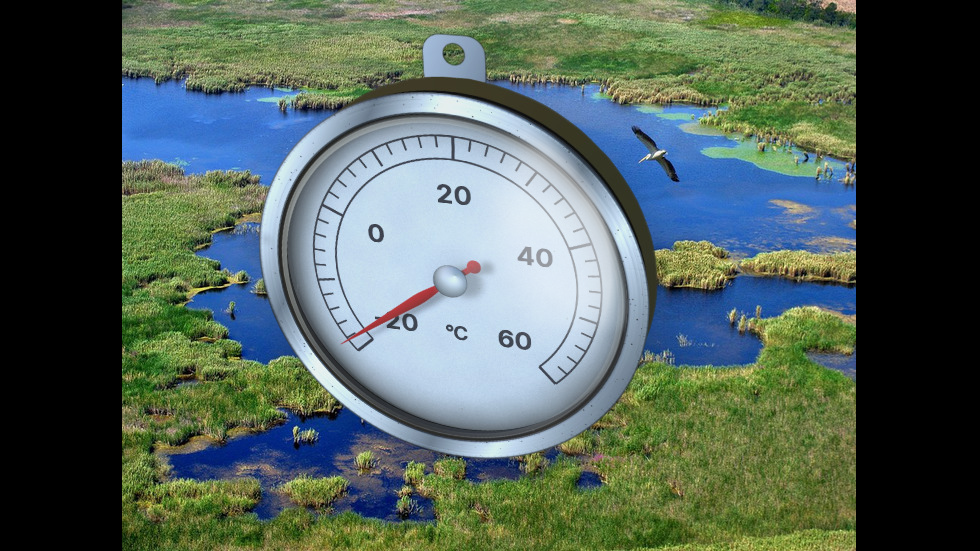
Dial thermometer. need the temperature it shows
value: -18 °C
